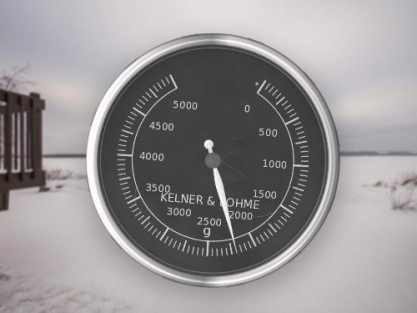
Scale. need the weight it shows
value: 2200 g
